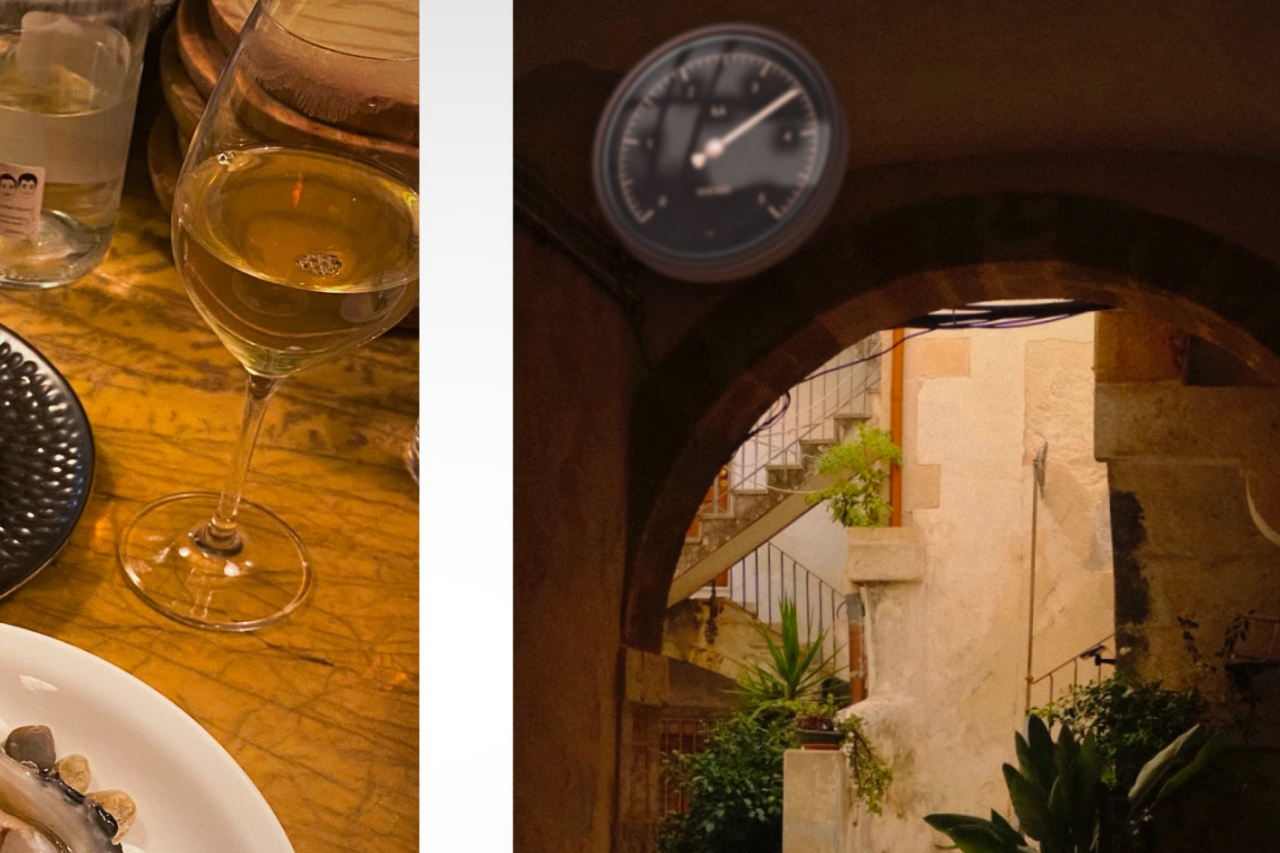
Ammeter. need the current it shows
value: 3.5 kA
